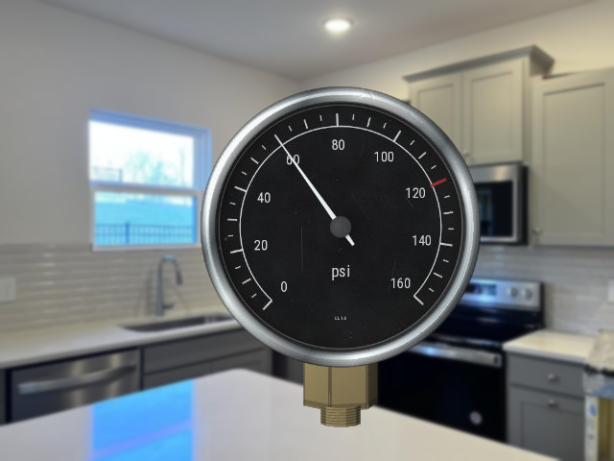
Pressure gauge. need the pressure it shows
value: 60 psi
